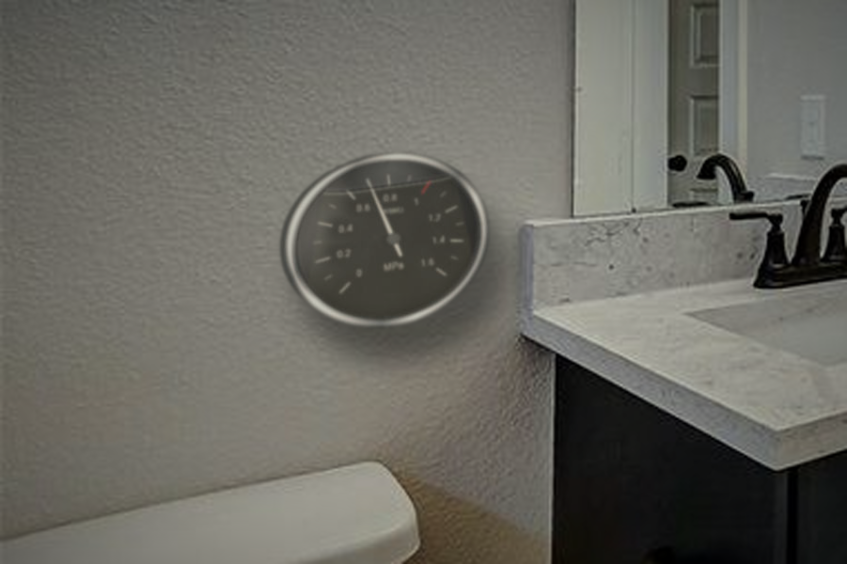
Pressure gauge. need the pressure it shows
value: 0.7 MPa
